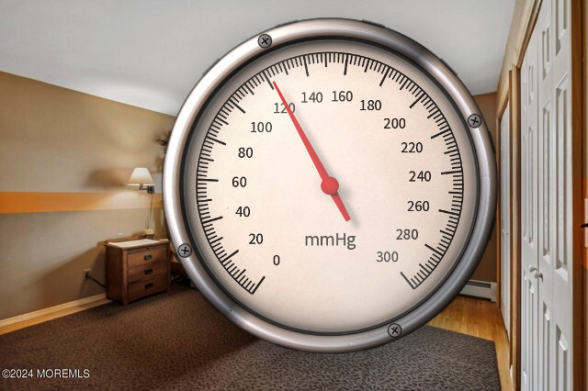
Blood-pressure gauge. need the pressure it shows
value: 122 mmHg
